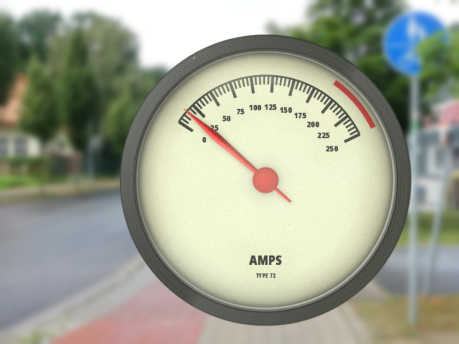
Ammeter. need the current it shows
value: 15 A
